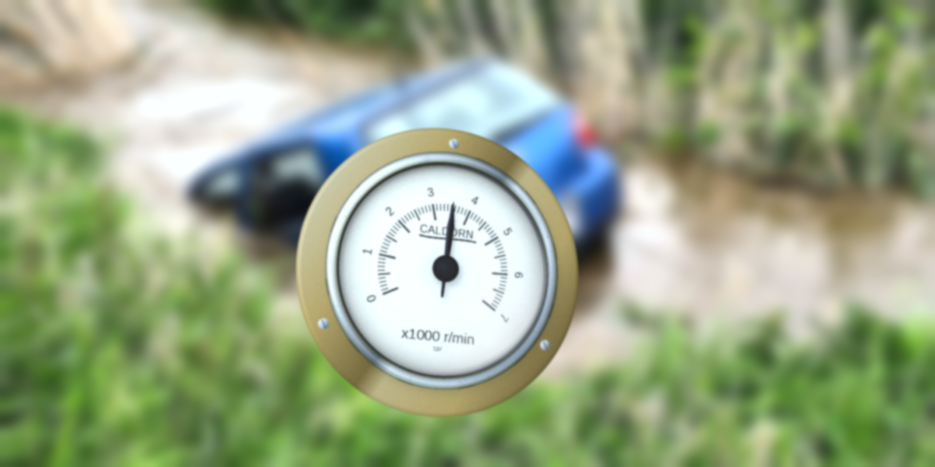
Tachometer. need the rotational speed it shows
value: 3500 rpm
